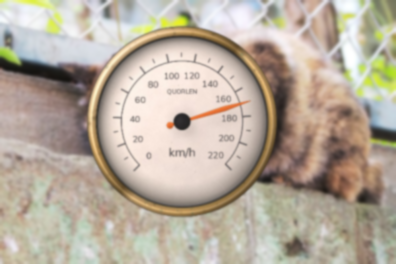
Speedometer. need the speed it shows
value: 170 km/h
